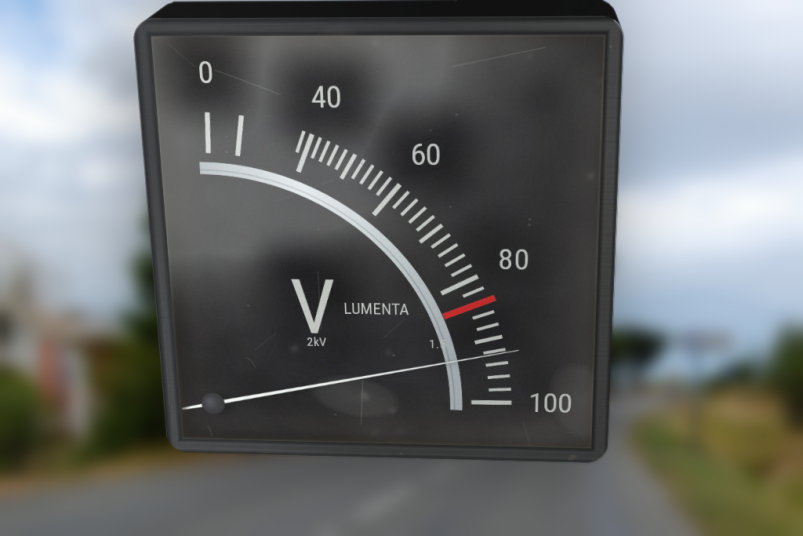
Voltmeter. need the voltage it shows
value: 92 V
